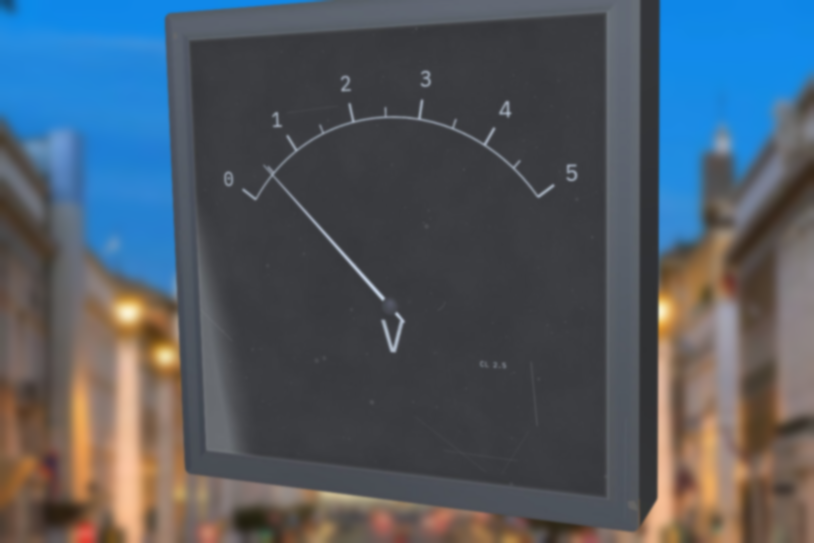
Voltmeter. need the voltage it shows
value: 0.5 V
